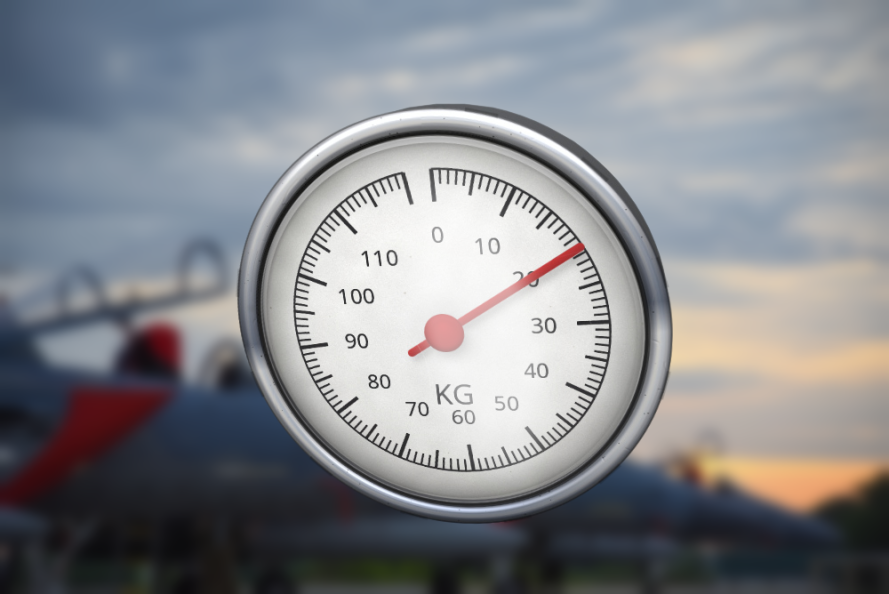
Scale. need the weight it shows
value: 20 kg
